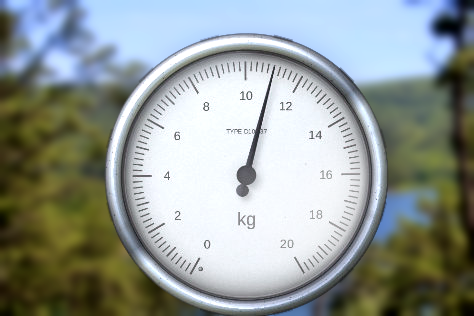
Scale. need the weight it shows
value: 11 kg
